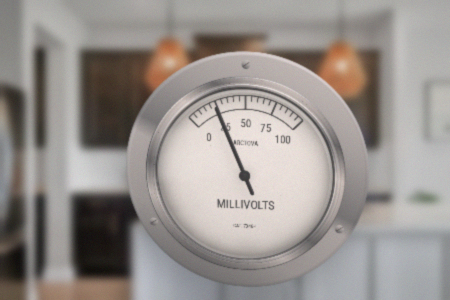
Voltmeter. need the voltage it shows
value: 25 mV
